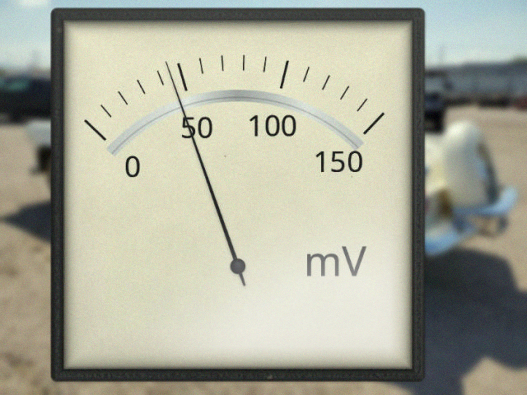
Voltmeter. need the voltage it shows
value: 45 mV
